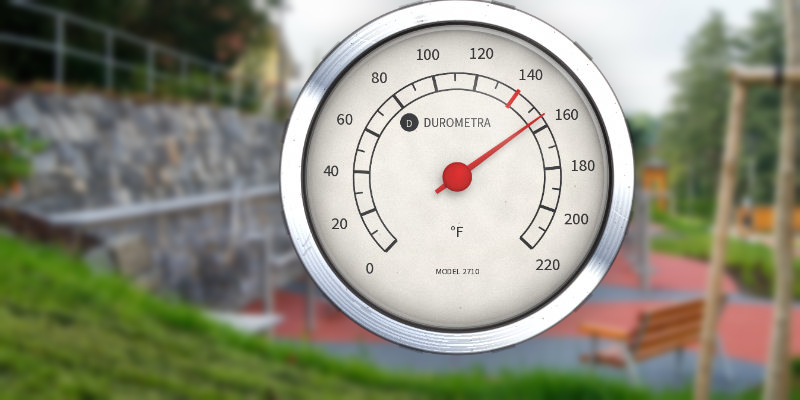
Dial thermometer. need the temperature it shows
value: 155 °F
